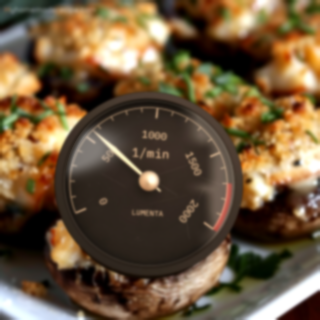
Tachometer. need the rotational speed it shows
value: 550 rpm
